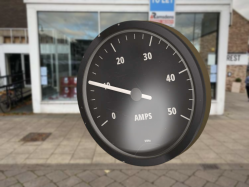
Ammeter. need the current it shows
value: 10 A
